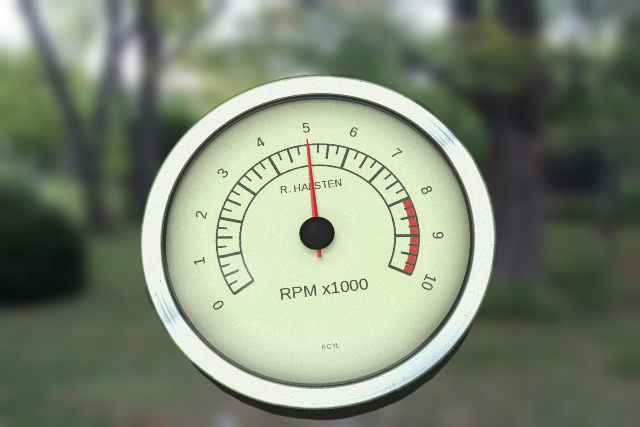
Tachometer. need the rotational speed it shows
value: 5000 rpm
